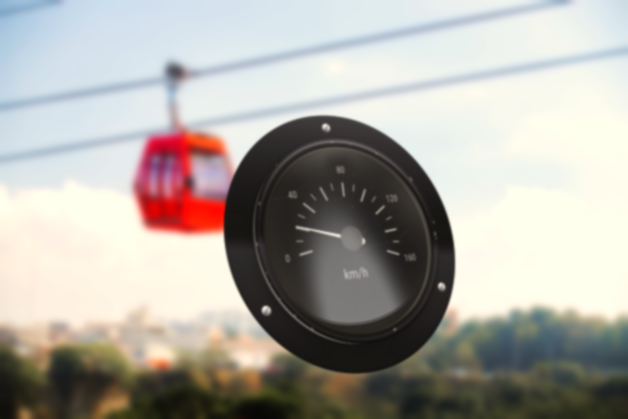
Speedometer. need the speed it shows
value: 20 km/h
